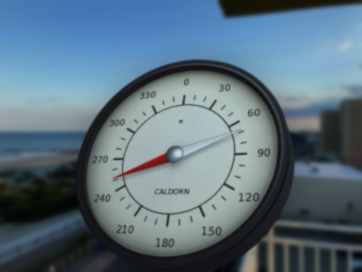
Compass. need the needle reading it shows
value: 250 °
